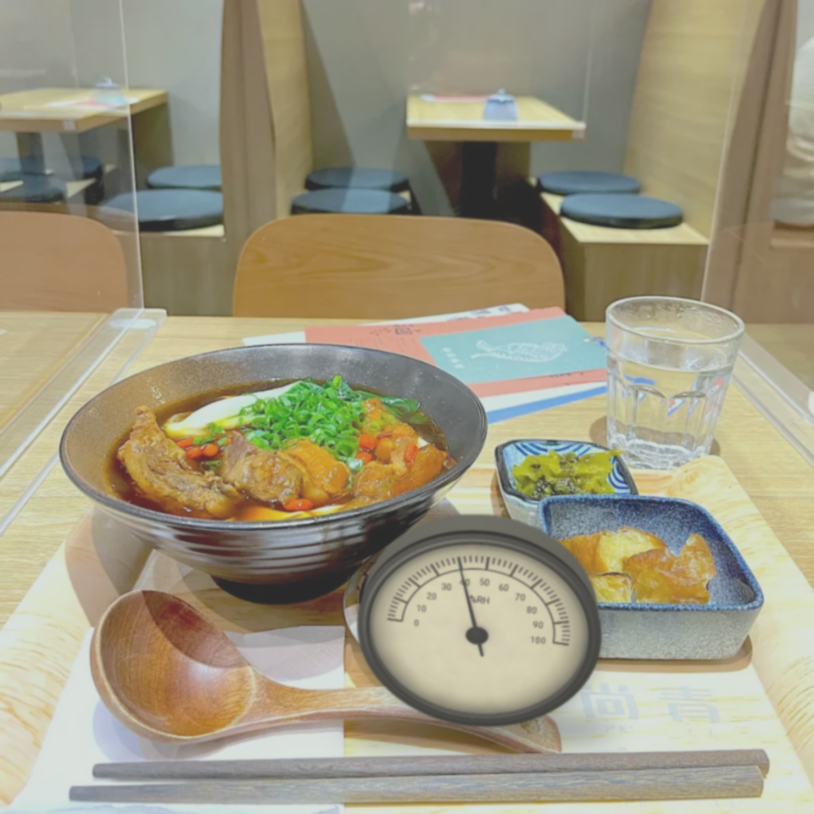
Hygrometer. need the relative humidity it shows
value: 40 %
